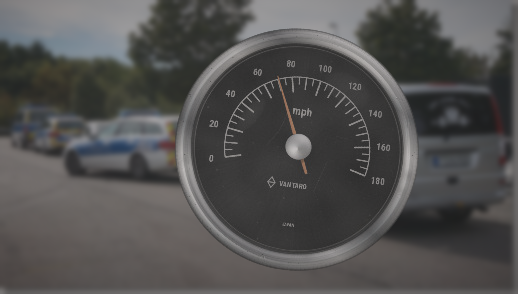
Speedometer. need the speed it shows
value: 70 mph
